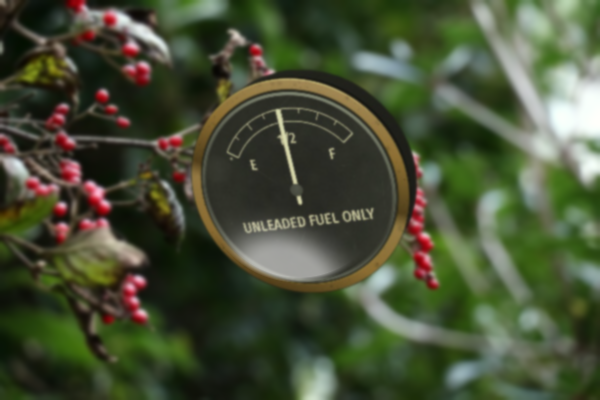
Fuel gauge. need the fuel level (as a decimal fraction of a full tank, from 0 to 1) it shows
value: 0.5
